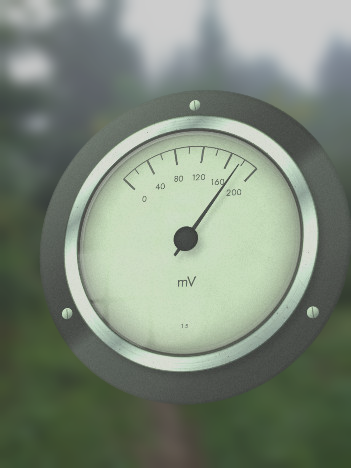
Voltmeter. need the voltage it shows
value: 180 mV
